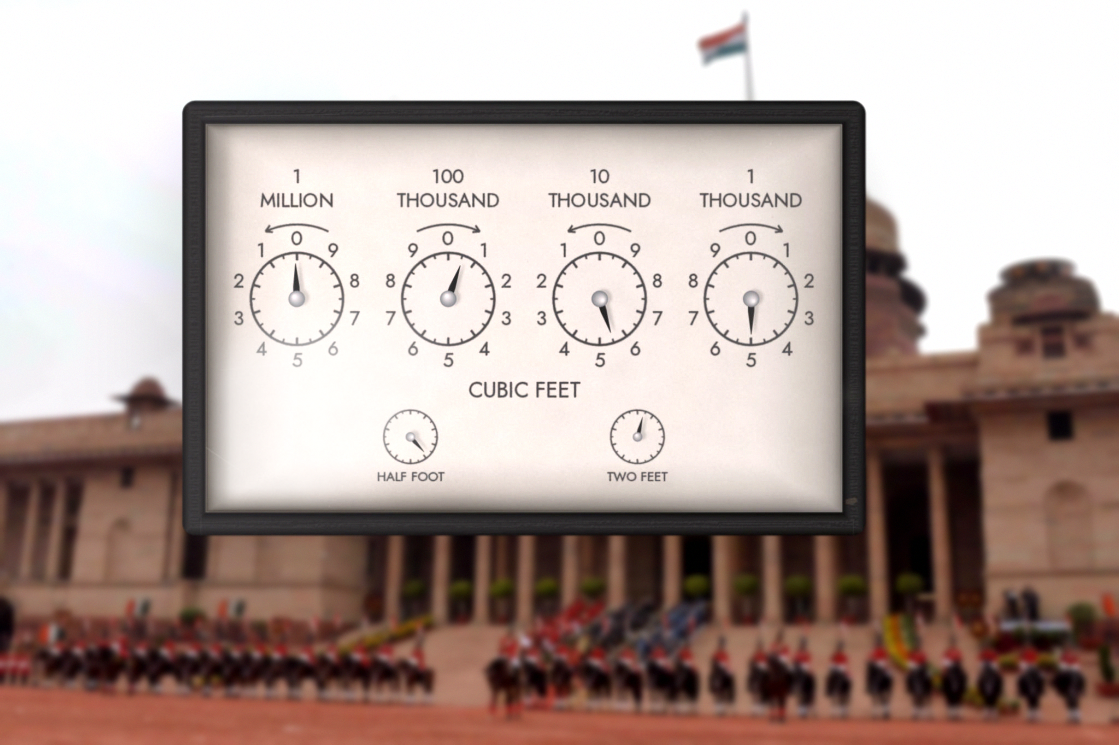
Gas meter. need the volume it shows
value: 5500 ft³
